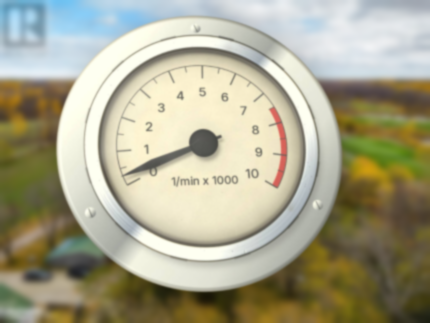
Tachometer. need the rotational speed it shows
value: 250 rpm
